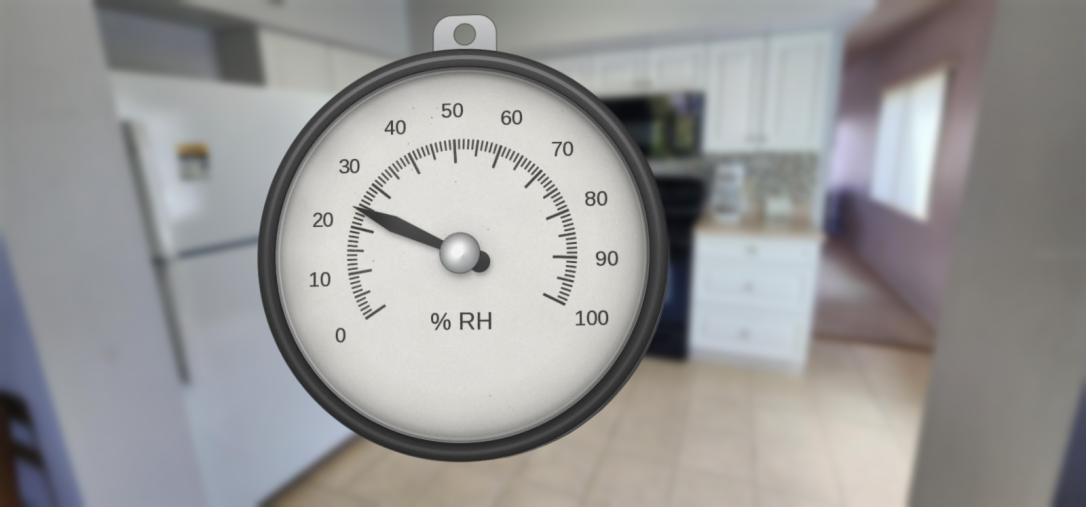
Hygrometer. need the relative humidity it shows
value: 24 %
